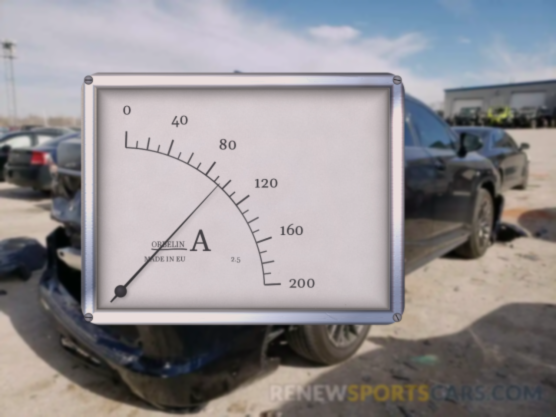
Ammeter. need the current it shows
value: 95 A
